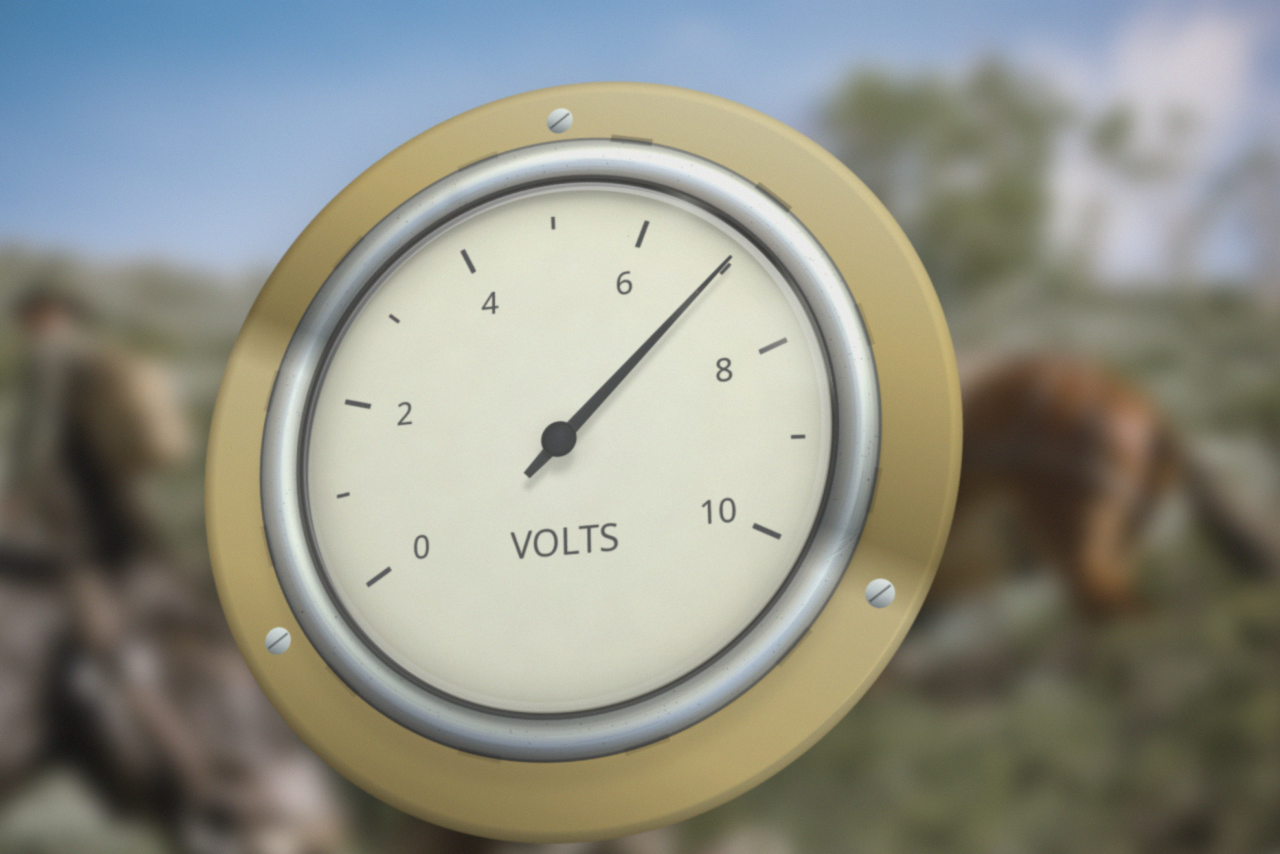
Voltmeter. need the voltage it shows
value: 7 V
